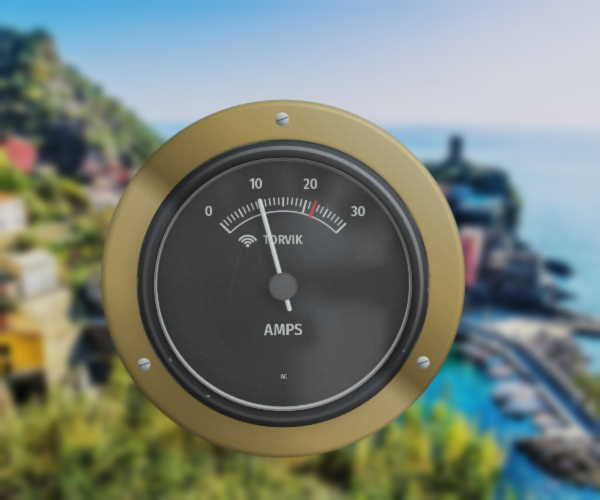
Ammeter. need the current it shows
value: 10 A
